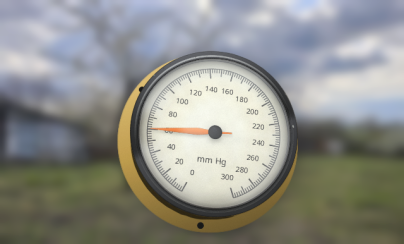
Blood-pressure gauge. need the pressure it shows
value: 60 mmHg
